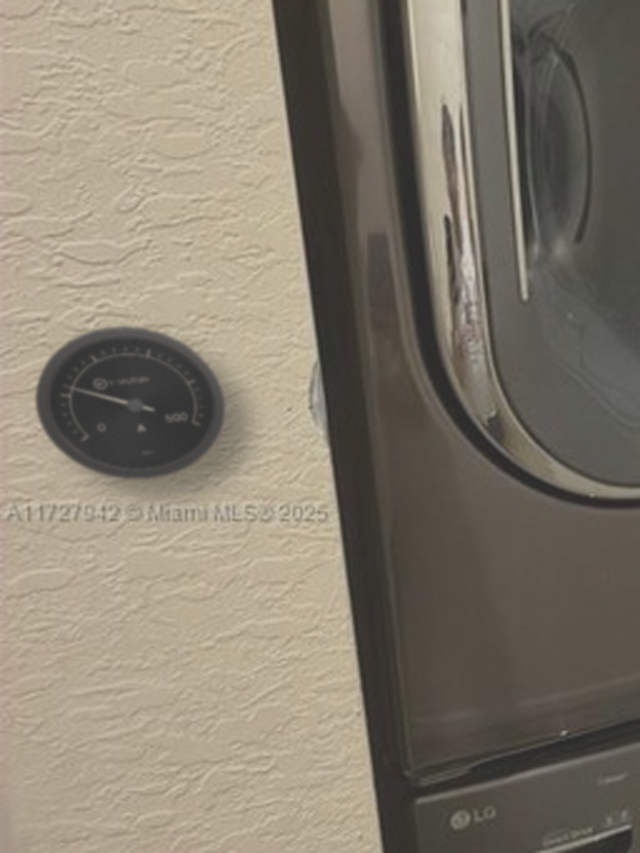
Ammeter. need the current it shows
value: 120 A
